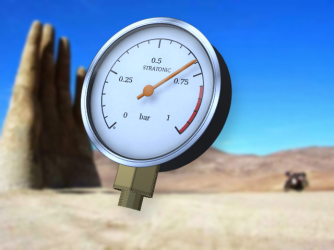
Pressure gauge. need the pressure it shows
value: 0.7 bar
